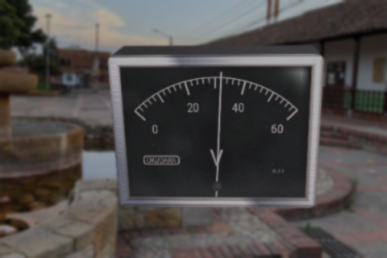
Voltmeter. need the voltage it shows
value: 32 V
